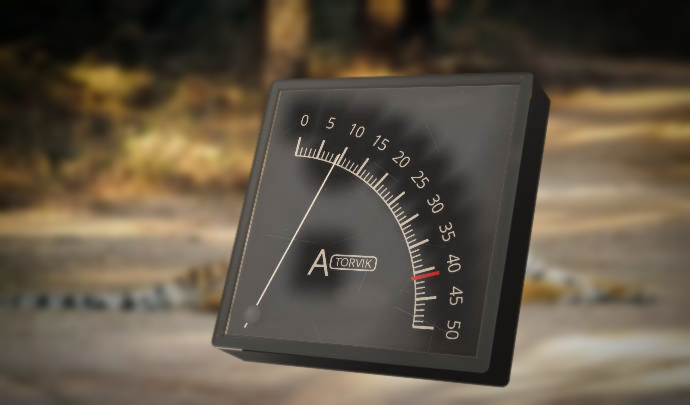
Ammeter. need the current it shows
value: 10 A
